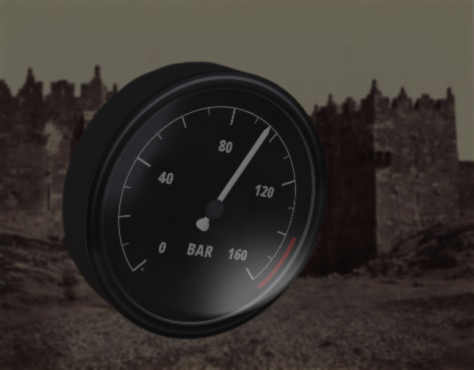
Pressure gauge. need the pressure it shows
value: 95 bar
